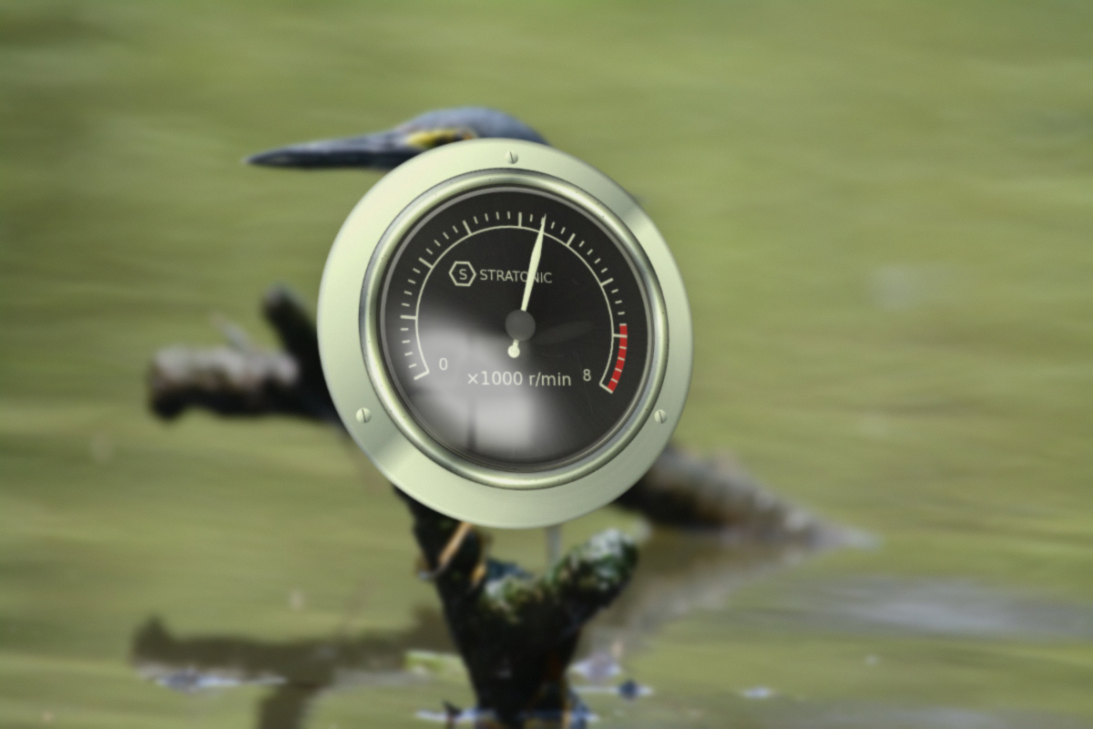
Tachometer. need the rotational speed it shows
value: 4400 rpm
